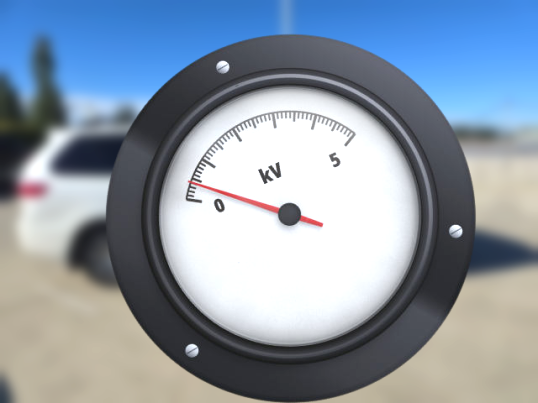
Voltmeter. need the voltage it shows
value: 0.4 kV
